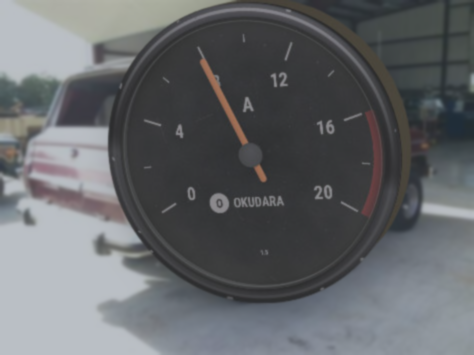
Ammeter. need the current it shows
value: 8 A
